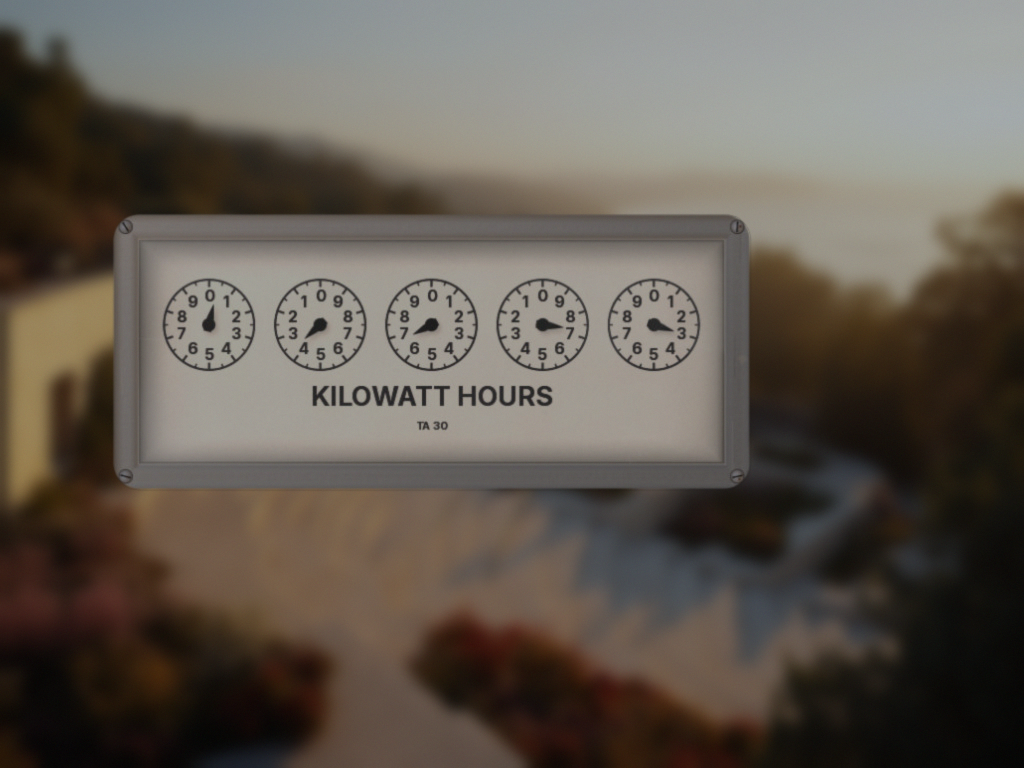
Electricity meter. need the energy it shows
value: 3673 kWh
